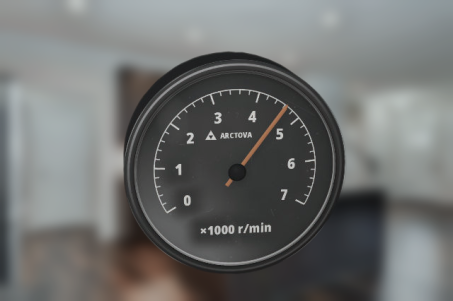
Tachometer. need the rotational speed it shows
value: 4600 rpm
